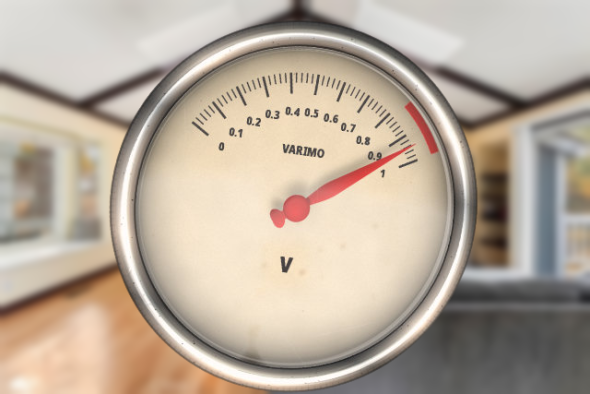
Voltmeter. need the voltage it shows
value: 0.94 V
